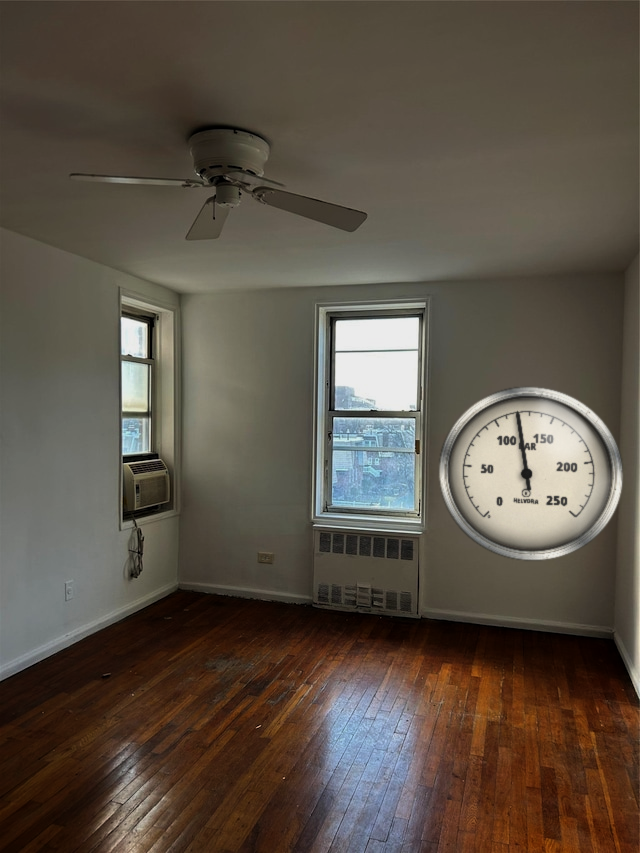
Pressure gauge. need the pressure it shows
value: 120 bar
